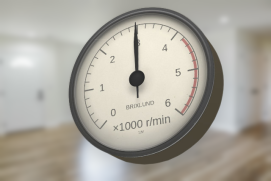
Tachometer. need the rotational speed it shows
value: 3000 rpm
